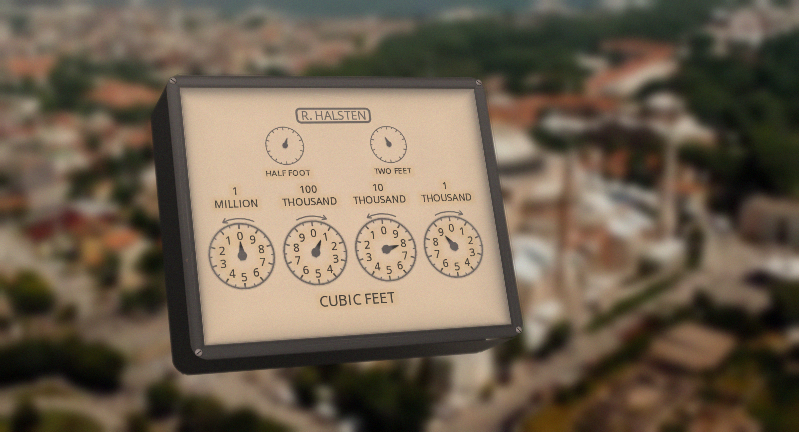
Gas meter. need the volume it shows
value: 7900 ft³
